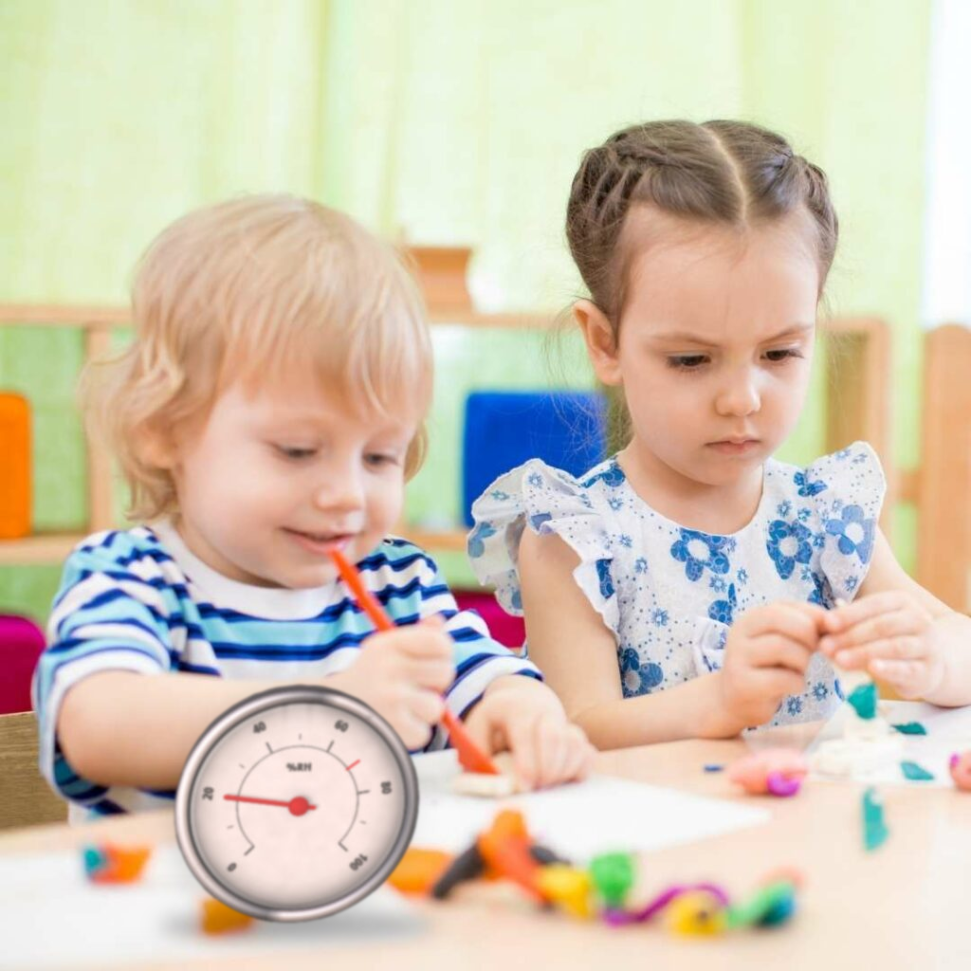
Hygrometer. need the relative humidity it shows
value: 20 %
